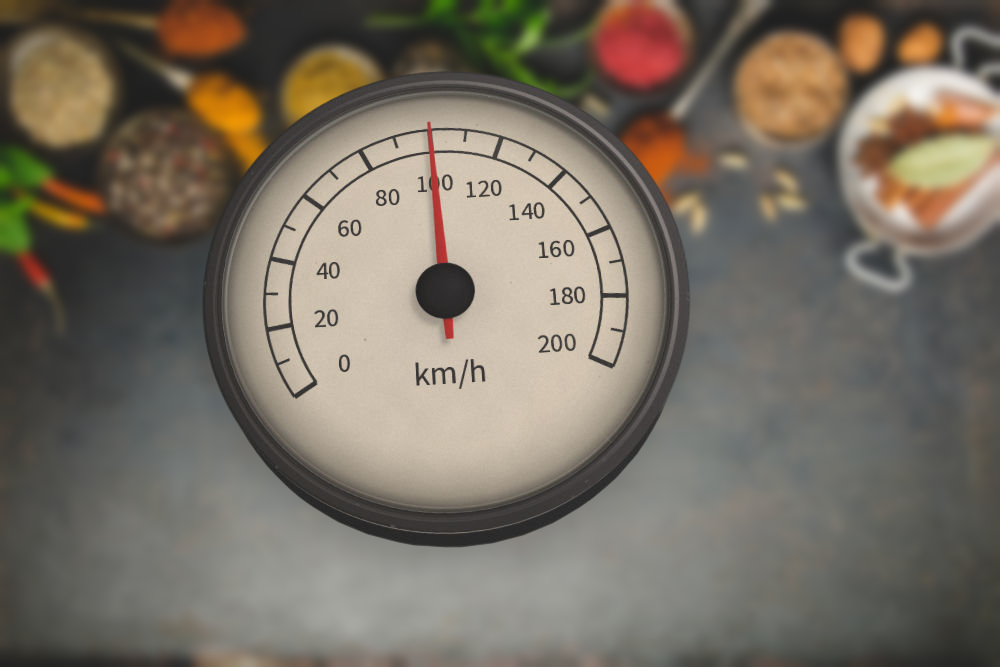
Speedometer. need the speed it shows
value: 100 km/h
